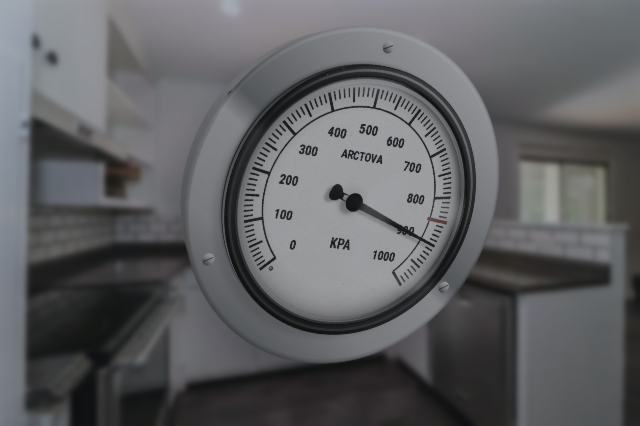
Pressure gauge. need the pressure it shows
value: 900 kPa
